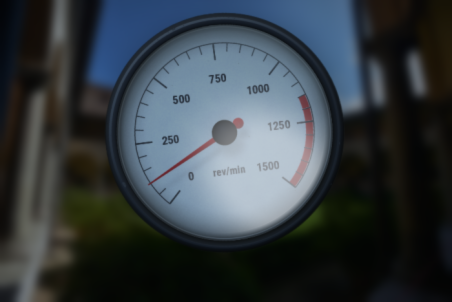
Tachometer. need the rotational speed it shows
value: 100 rpm
